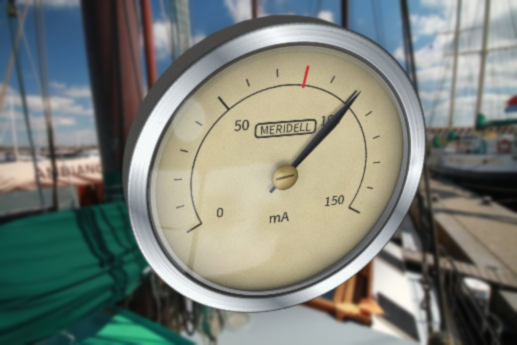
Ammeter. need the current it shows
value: 100 mA
